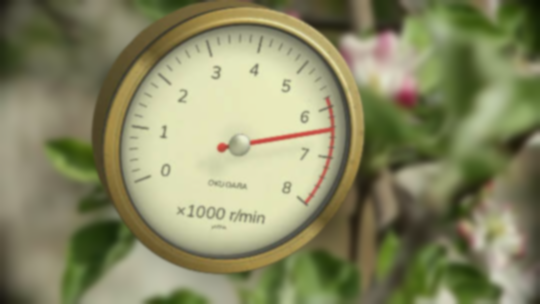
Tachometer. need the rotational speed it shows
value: 6400 rpm
